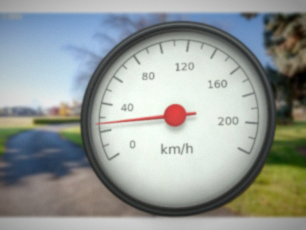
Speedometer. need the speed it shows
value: 25 km/h
